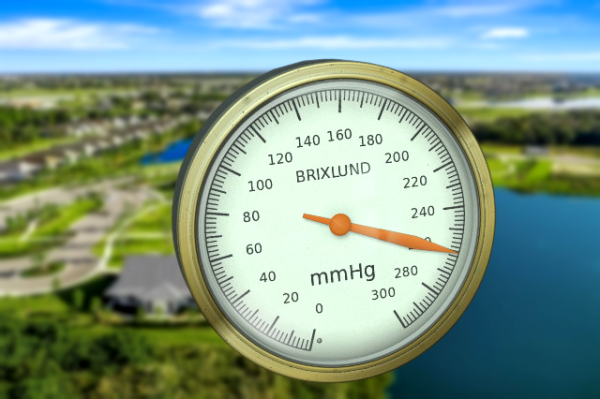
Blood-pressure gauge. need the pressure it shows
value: 260 mmHg
